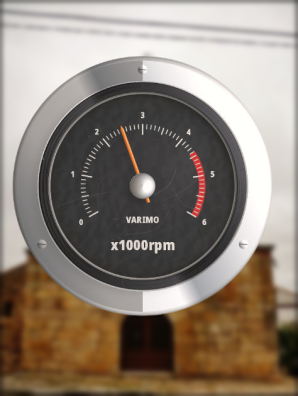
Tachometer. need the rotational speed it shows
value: 2500 rpm
